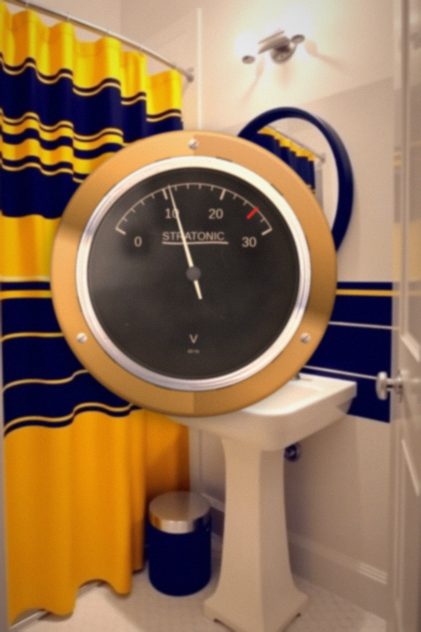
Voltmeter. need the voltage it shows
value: 11 V
